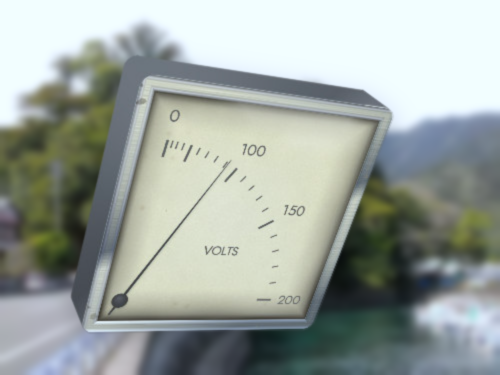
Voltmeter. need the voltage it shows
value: 90 V
